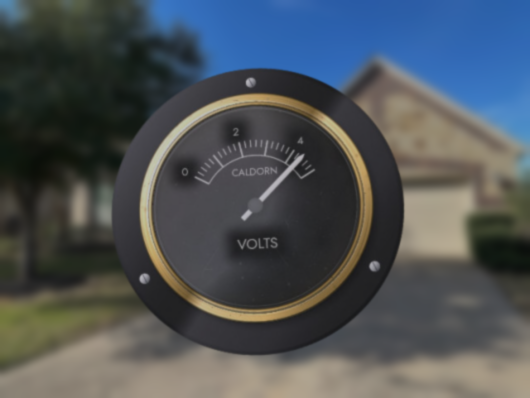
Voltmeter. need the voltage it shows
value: 4.4 V
